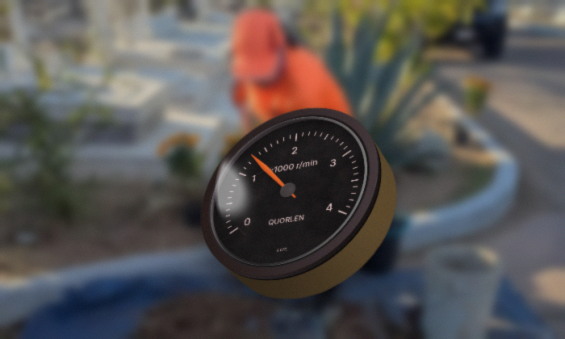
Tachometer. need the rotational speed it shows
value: 1300 rpm
